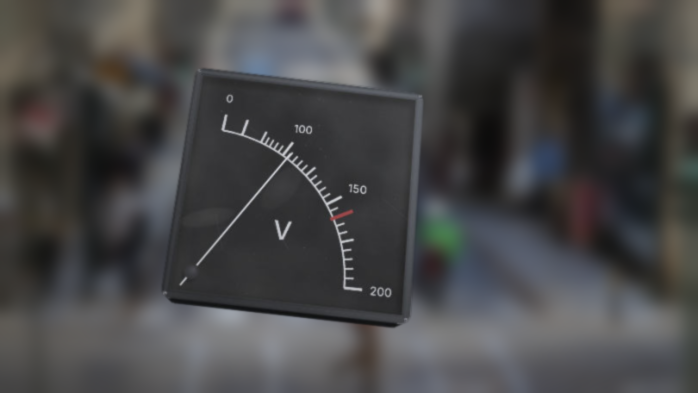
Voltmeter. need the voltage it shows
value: 105 V
